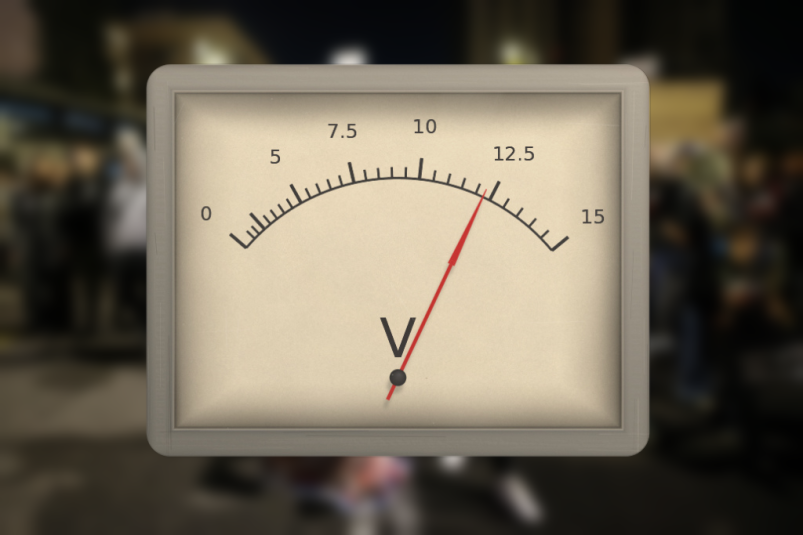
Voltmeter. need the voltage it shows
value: 12.25 V
